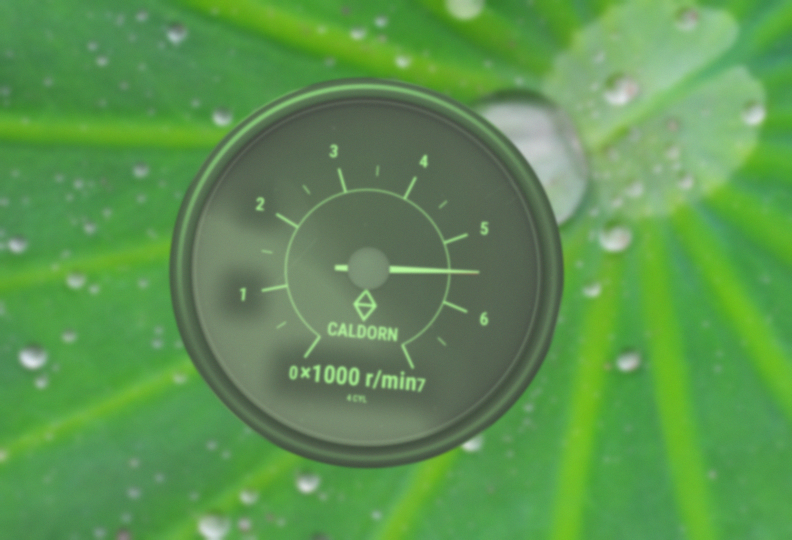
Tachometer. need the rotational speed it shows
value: 5500 rpm
